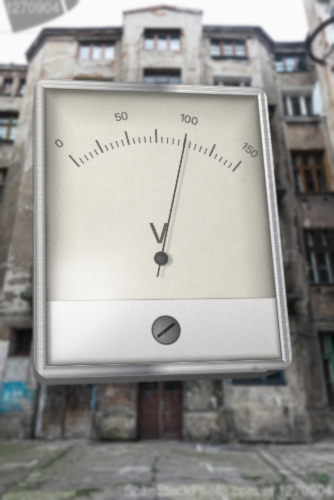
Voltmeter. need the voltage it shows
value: 100 V
